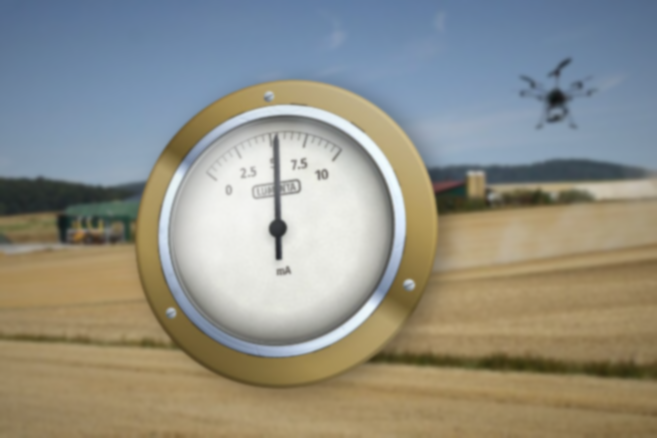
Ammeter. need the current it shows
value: 5.5 mA
